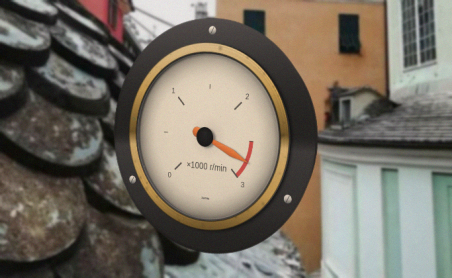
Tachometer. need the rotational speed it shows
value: 2750 rpm
